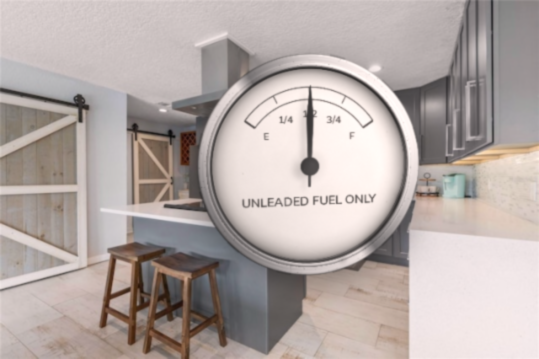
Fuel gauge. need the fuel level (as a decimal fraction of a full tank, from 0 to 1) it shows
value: 0.5
